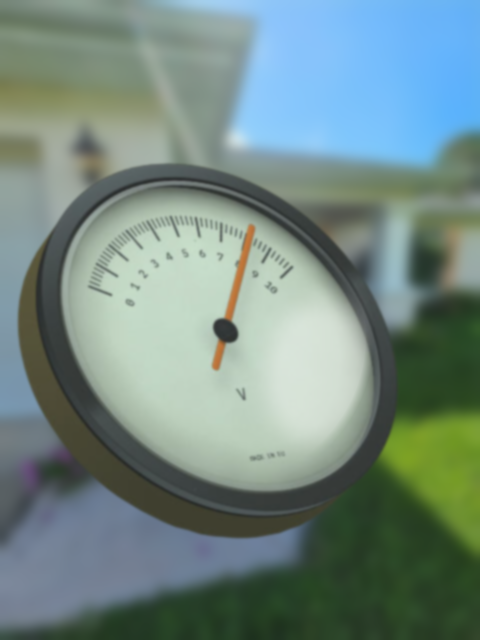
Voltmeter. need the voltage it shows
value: 8 V
